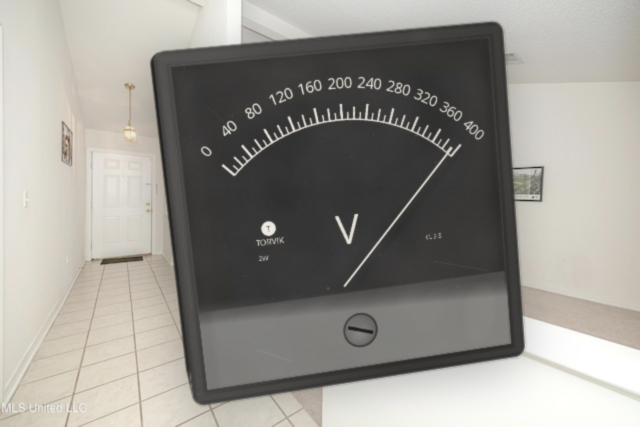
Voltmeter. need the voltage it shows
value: 390 V
